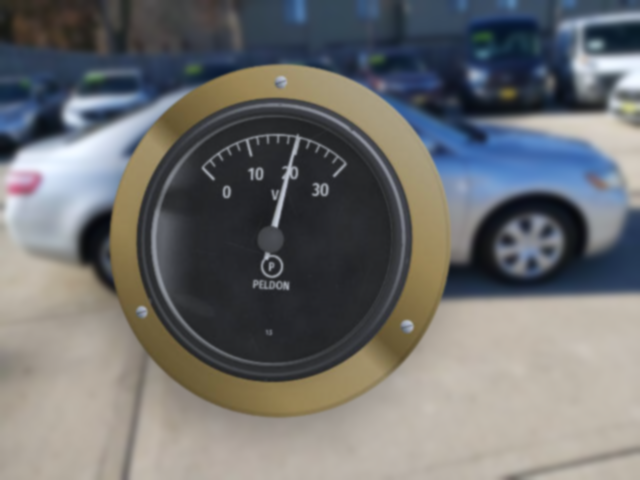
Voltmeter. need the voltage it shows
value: 20 V
